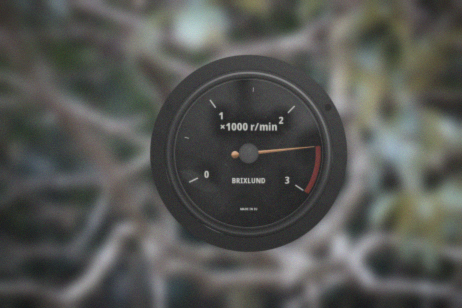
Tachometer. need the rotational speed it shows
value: 2500 rpm
